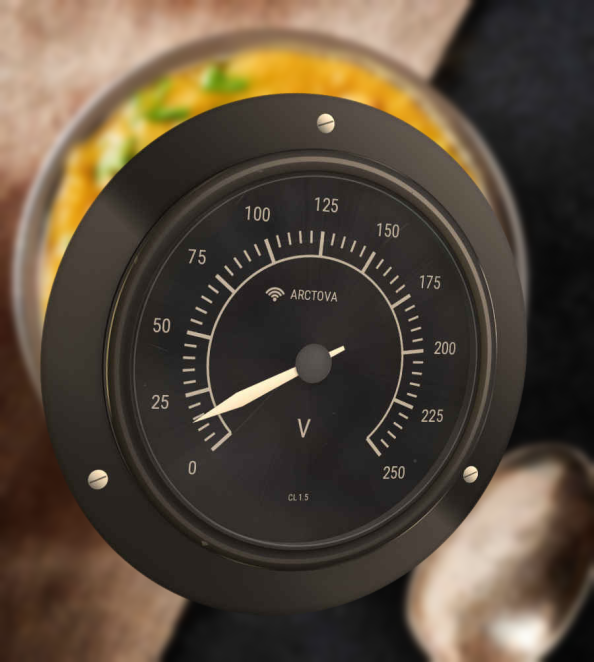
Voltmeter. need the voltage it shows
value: 15 V
